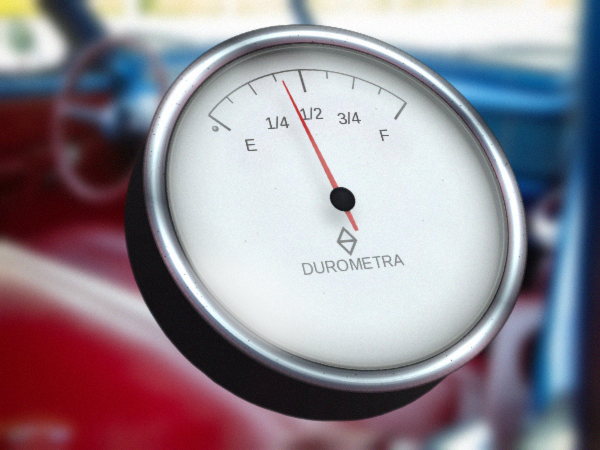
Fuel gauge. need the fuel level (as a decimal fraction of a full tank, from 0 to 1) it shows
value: 0.375
